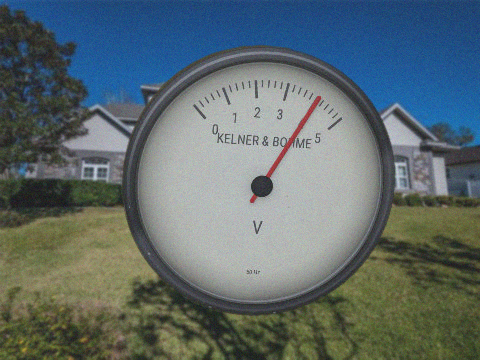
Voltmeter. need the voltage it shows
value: 4 V
